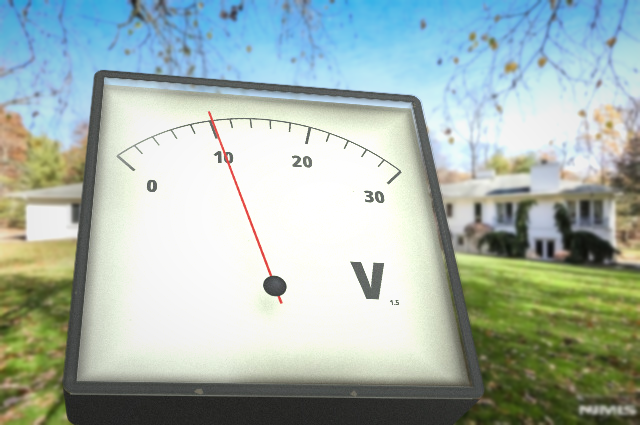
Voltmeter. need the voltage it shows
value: 10 V
